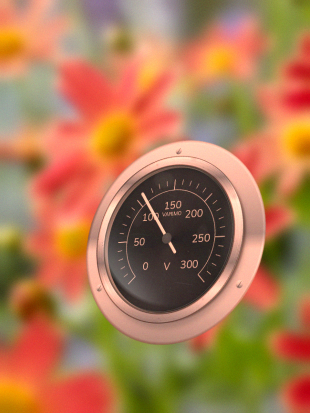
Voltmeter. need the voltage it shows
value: 110 V
